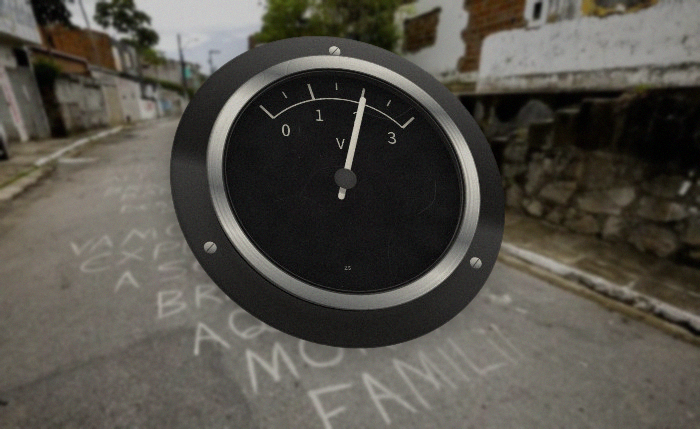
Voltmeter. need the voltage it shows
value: 2 V
